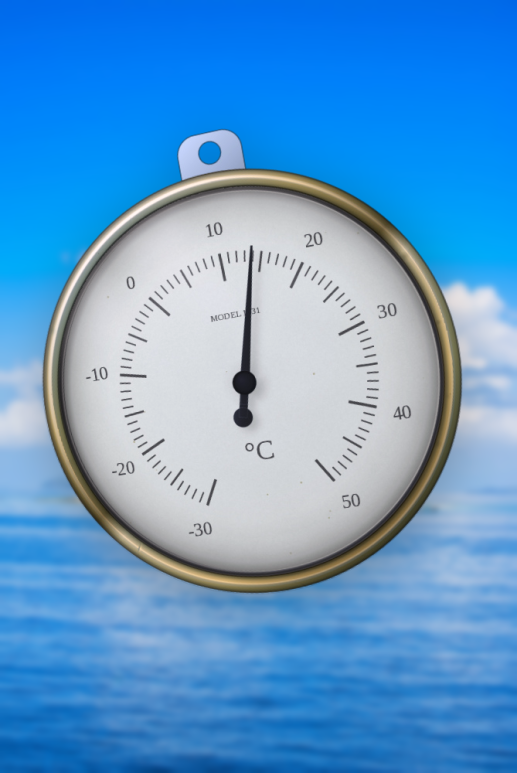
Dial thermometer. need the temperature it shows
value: 14 °C
